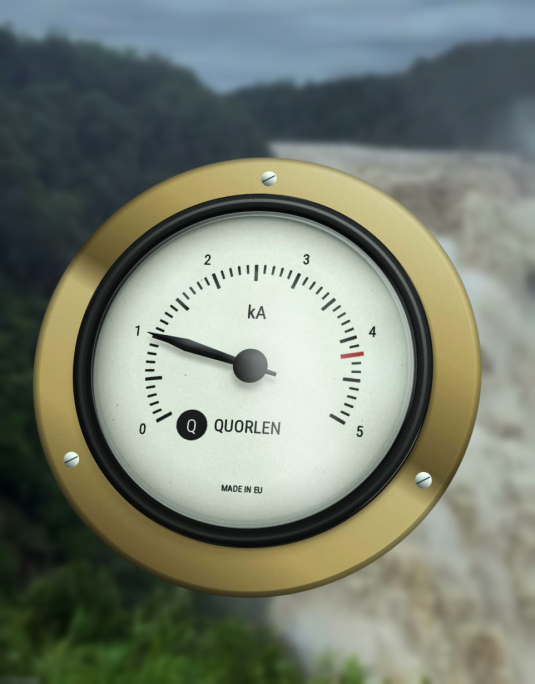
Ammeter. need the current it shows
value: 1 kA
